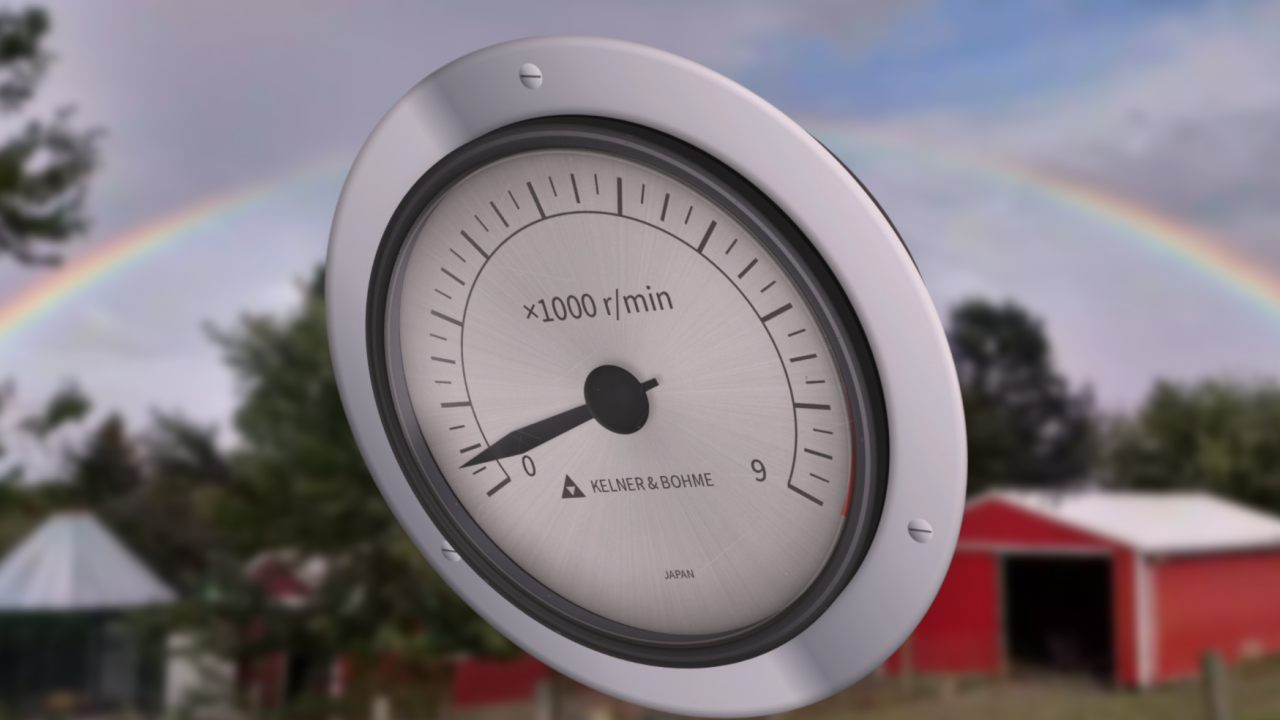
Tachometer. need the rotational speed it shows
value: 375 rpm
